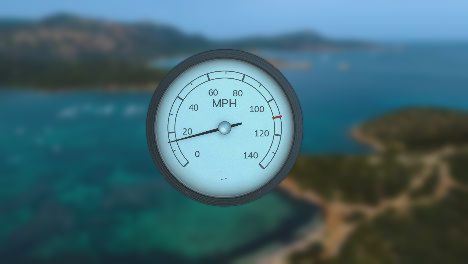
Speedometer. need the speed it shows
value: 15 mph
